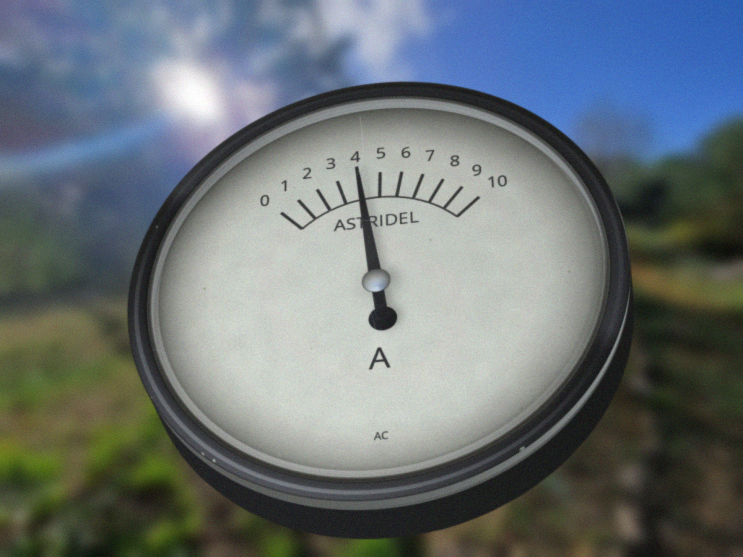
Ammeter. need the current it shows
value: 4 A
